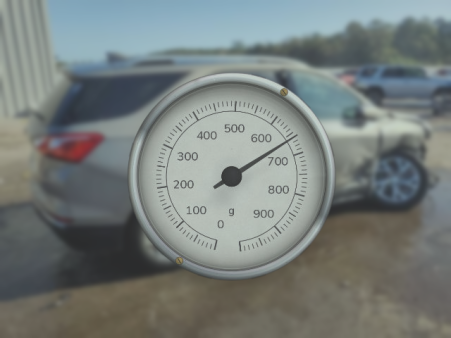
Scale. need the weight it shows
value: 660 g
